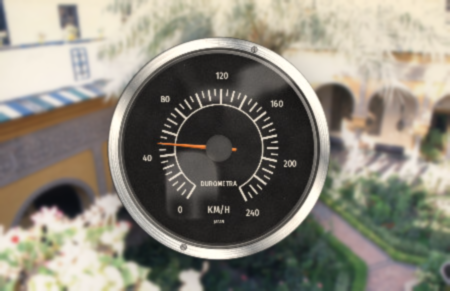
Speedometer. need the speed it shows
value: 50 km/h
